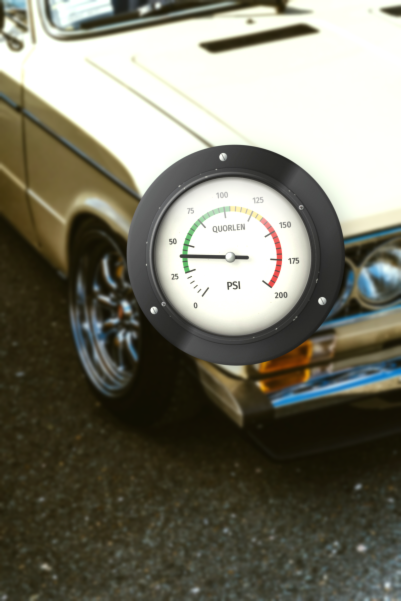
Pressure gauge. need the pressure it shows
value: 40 psi
